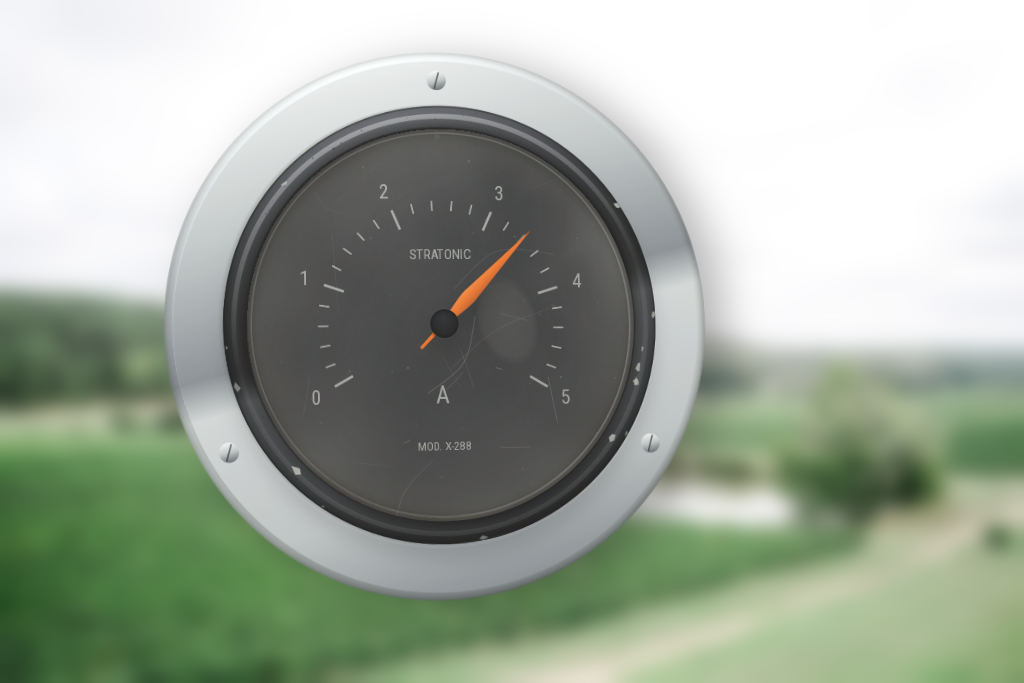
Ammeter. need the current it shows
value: 3.4 A
